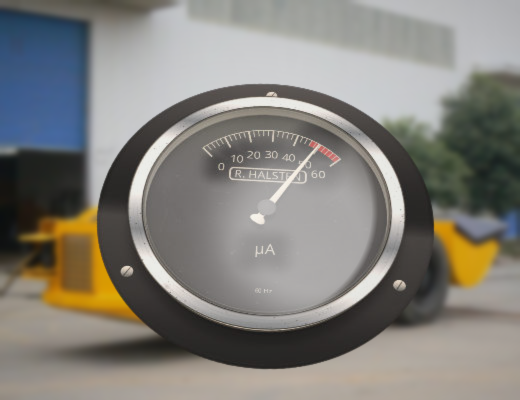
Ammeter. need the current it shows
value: 50 µA
